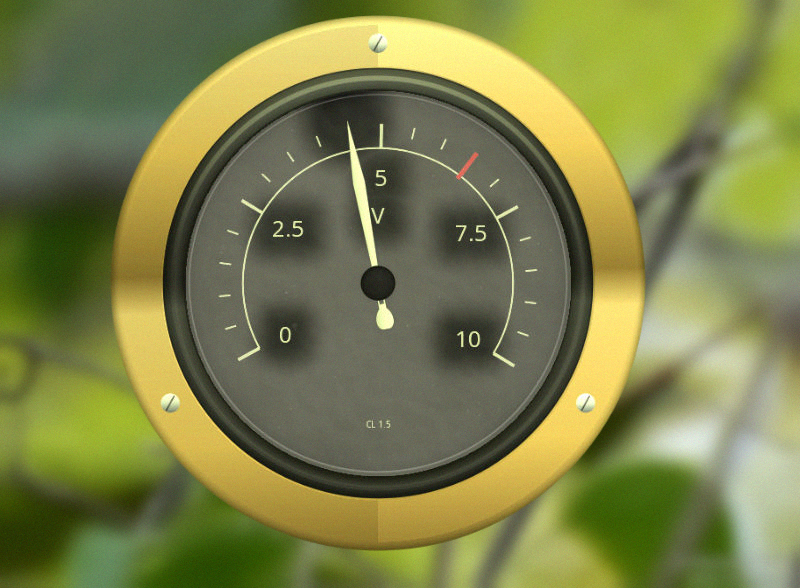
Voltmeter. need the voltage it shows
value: 4.5 V
